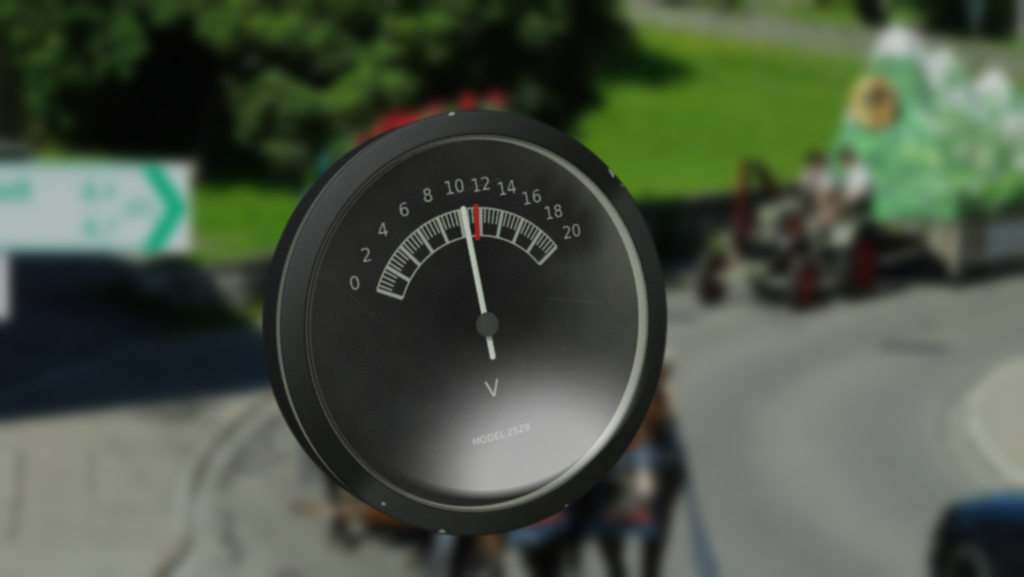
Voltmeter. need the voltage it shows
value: 10 V
